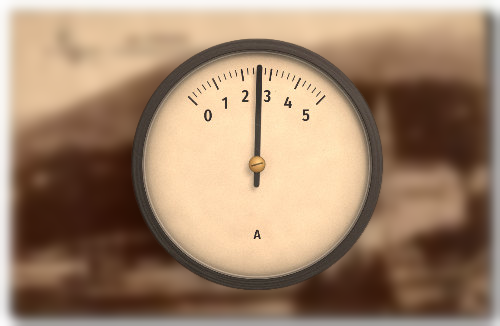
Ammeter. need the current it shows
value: 2.6 A
